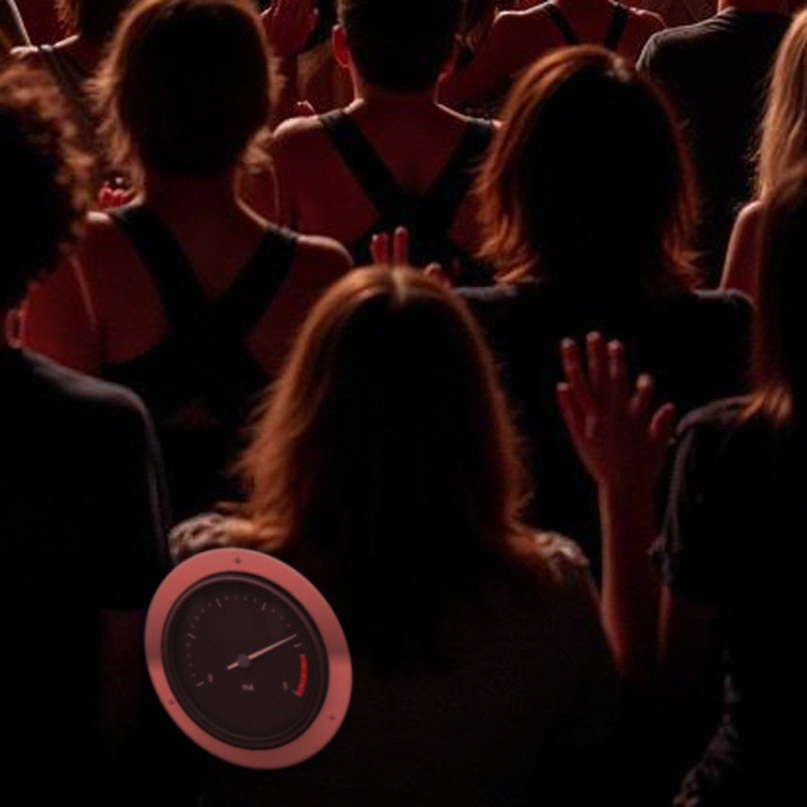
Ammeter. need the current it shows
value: 3.8 mA
